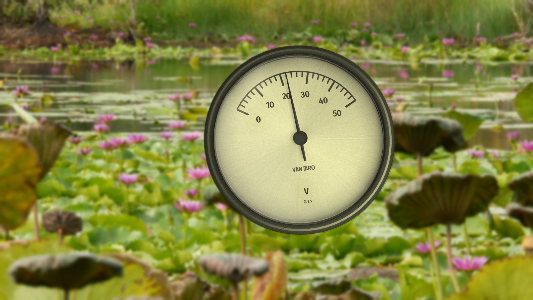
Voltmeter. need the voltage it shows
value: 22 V
